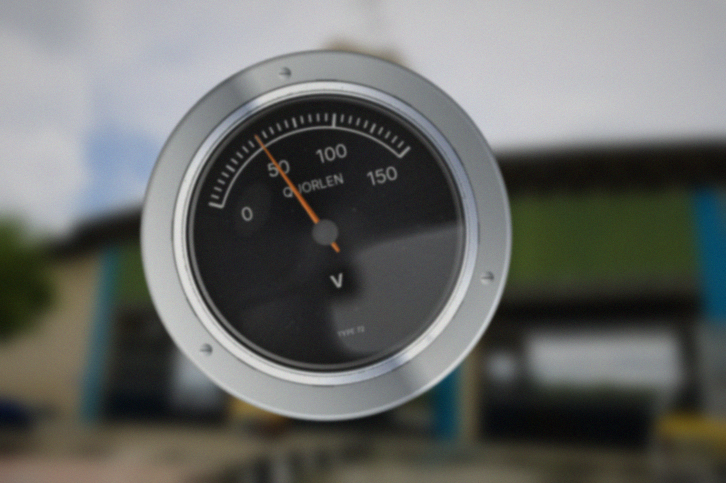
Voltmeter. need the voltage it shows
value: 50 V
